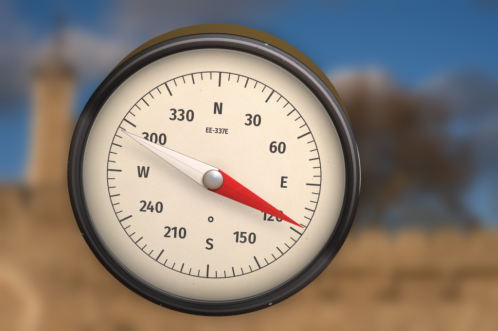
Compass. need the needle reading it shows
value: 115 °
